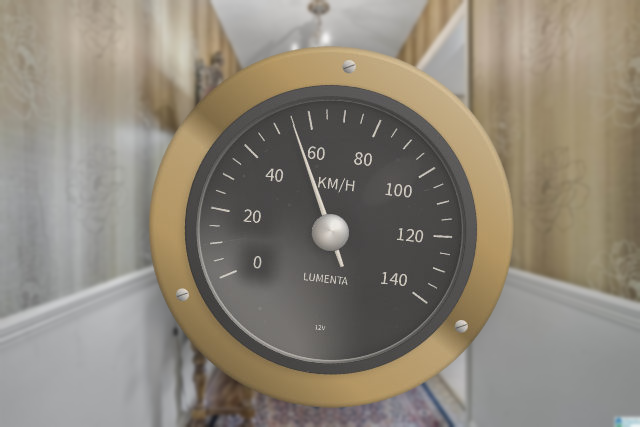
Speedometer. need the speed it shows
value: 55 km/h
